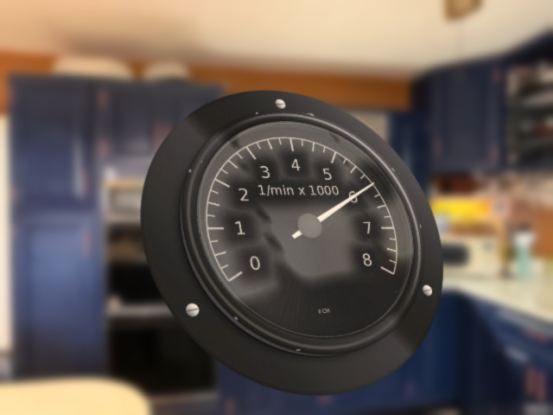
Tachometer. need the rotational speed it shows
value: 6000 rpm
